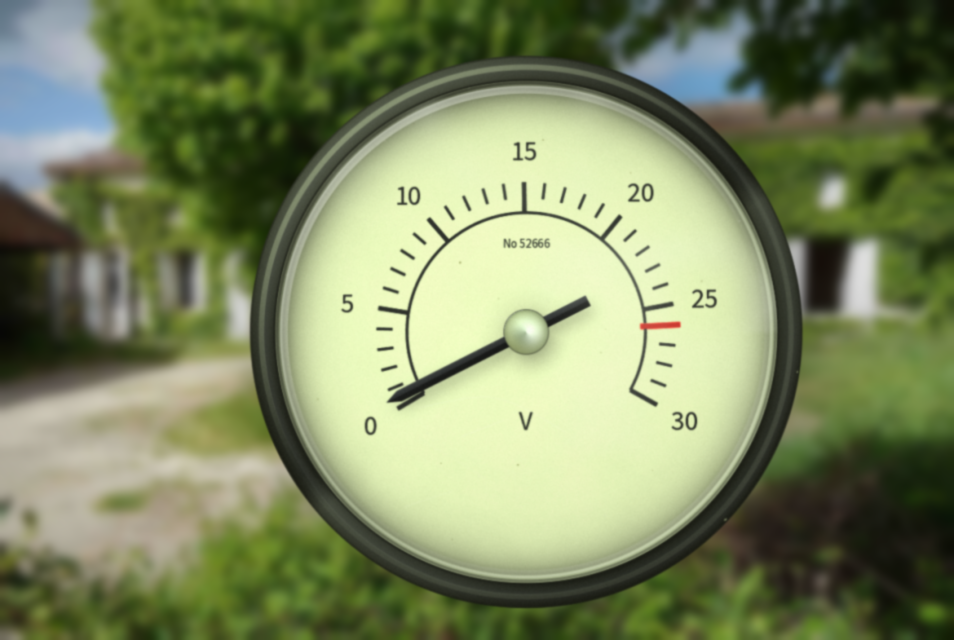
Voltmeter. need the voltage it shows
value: 0.5 V
